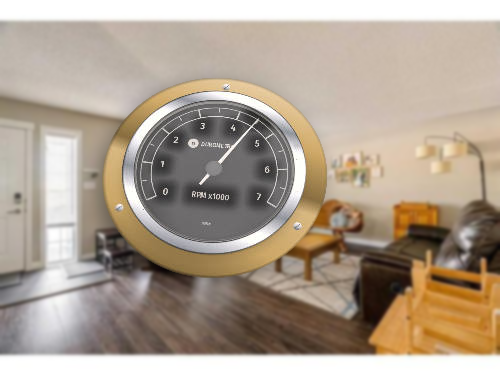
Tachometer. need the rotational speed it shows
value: 4500 rpm
